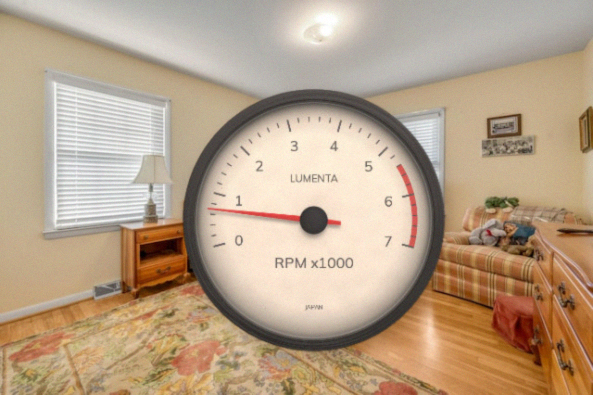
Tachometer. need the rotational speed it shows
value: 700 rpm
